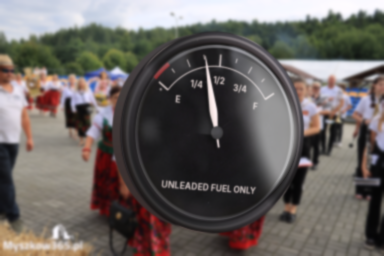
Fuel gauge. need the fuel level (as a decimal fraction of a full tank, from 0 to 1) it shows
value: 0.375
